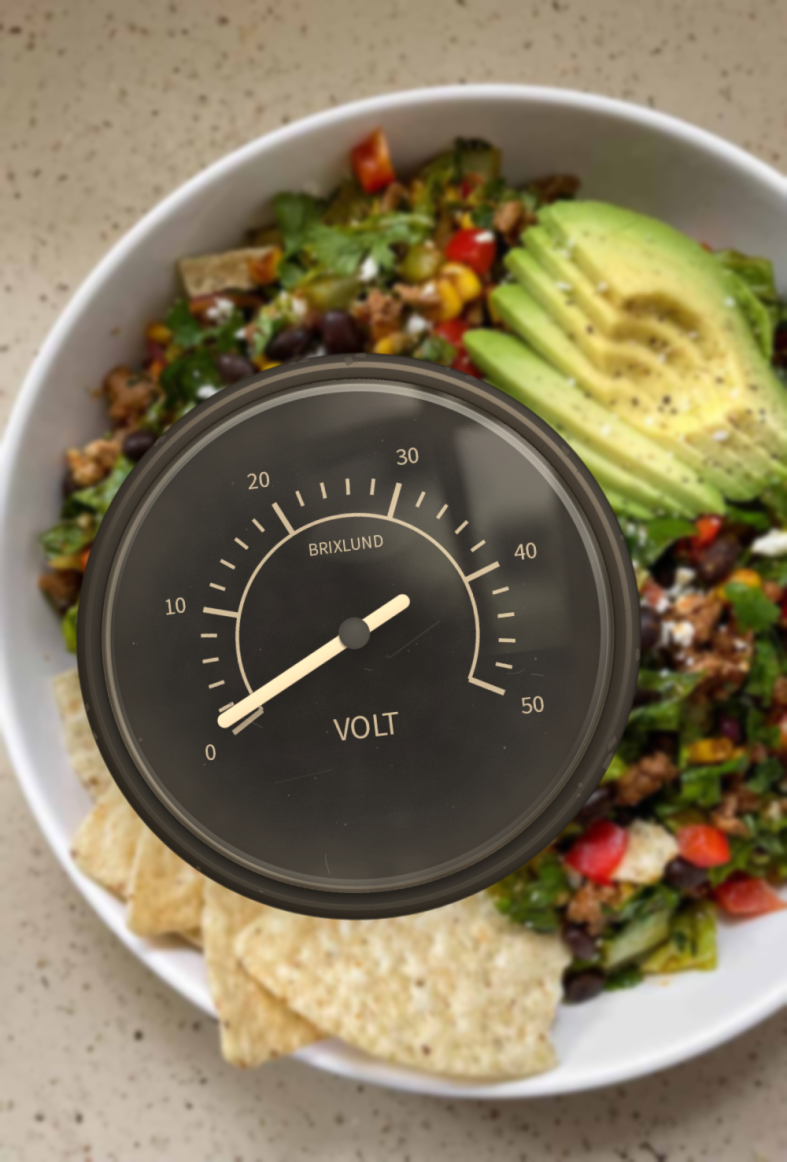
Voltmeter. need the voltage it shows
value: 1 V
